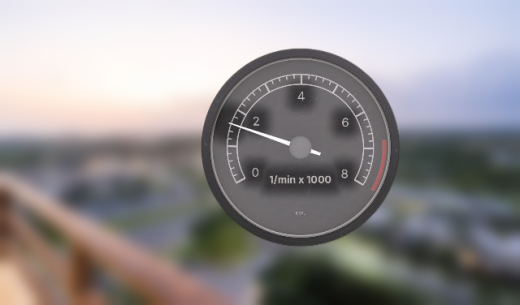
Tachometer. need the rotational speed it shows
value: 1600 rpm
